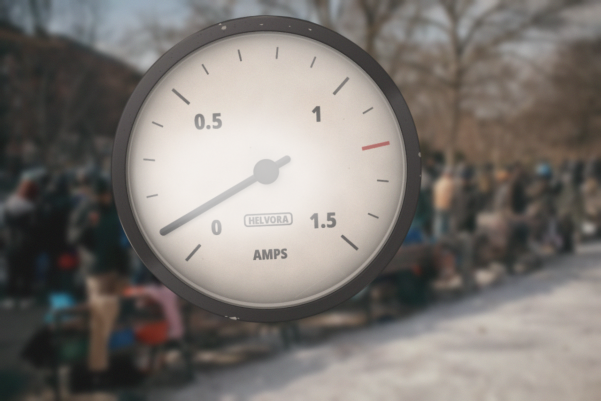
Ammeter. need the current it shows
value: 0.1 A
